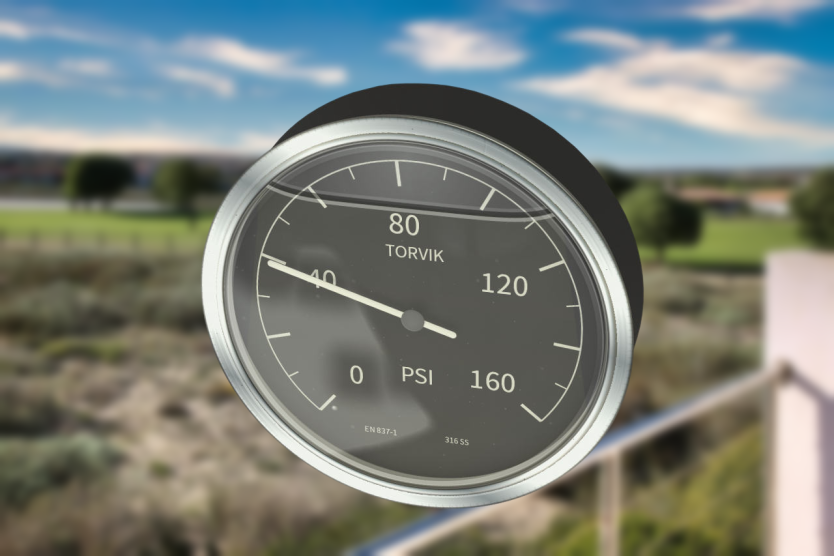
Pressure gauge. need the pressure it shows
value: 40 psi
